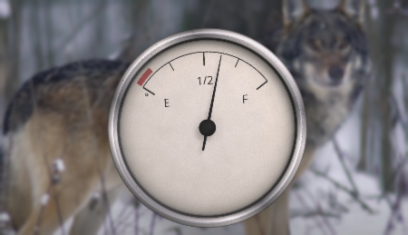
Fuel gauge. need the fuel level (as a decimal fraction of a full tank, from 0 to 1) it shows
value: 0.625
